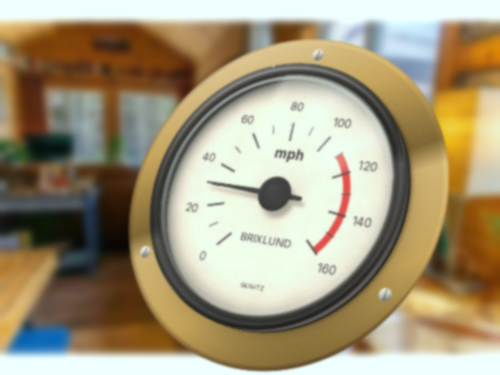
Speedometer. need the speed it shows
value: 30 mph
